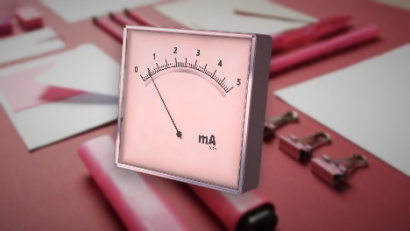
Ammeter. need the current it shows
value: 0.5 mA
